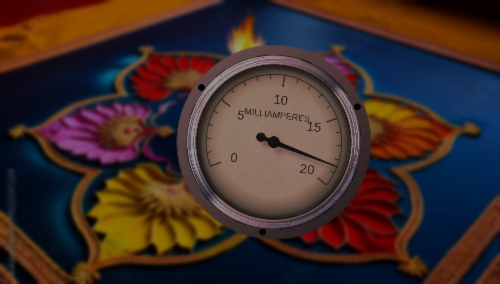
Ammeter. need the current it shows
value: 18.5 mA
